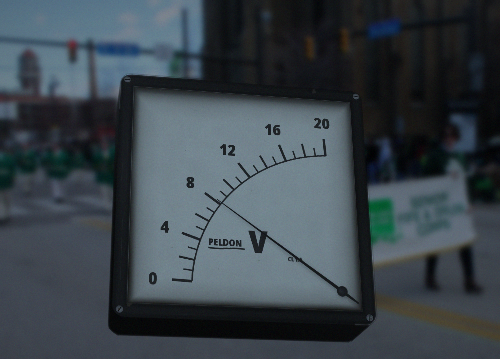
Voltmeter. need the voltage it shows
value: 8 V
